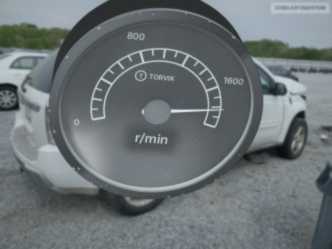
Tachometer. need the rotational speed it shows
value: 1800 rpm
